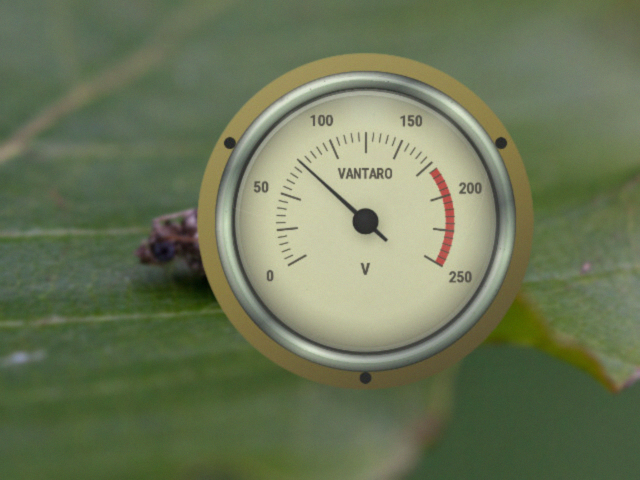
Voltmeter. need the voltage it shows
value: 75 V
